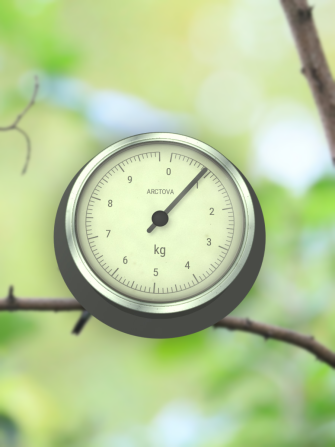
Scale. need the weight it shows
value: 0.9 kg
